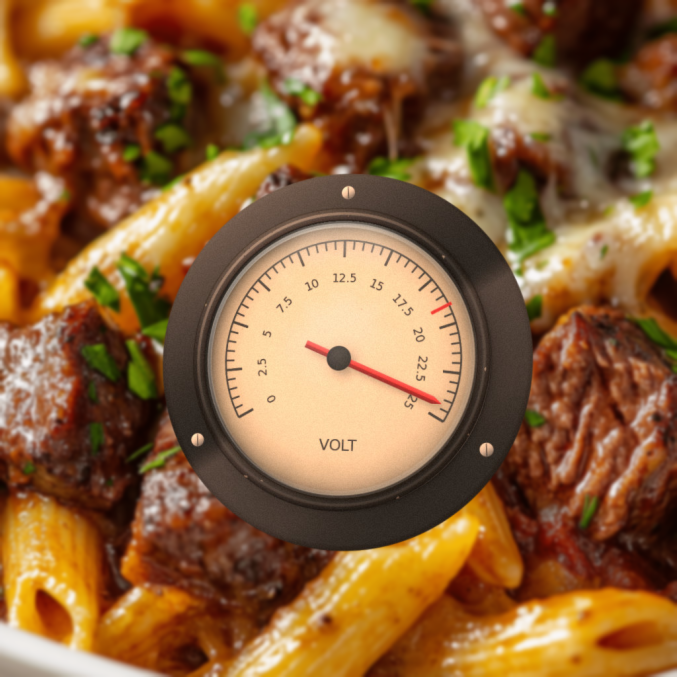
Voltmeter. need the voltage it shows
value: 24.25 V
